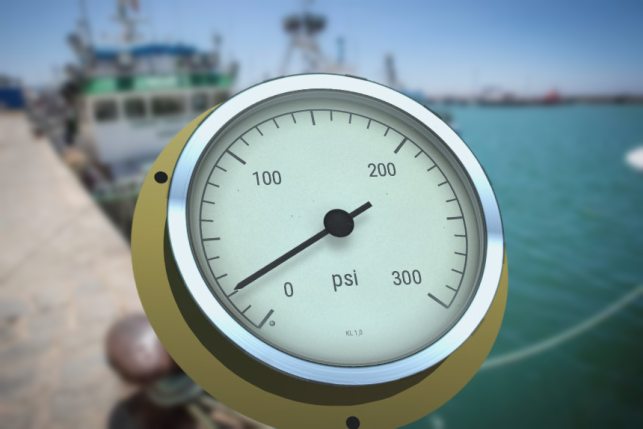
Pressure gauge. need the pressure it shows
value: 20 psi
